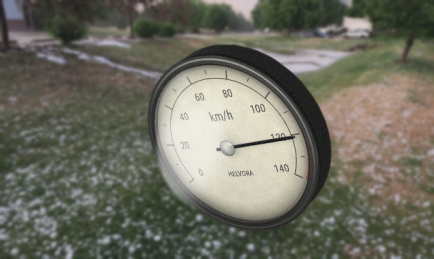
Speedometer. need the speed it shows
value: 120 km/h
